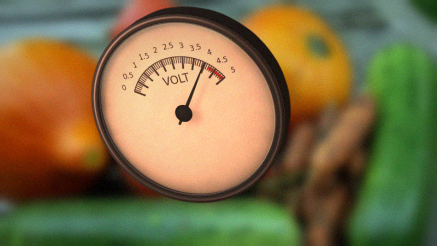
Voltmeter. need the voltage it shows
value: 4 V
